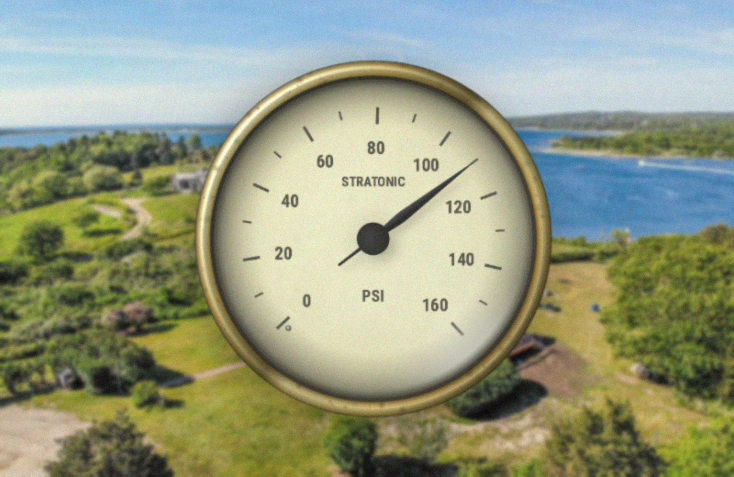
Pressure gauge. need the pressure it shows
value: 110 psi
